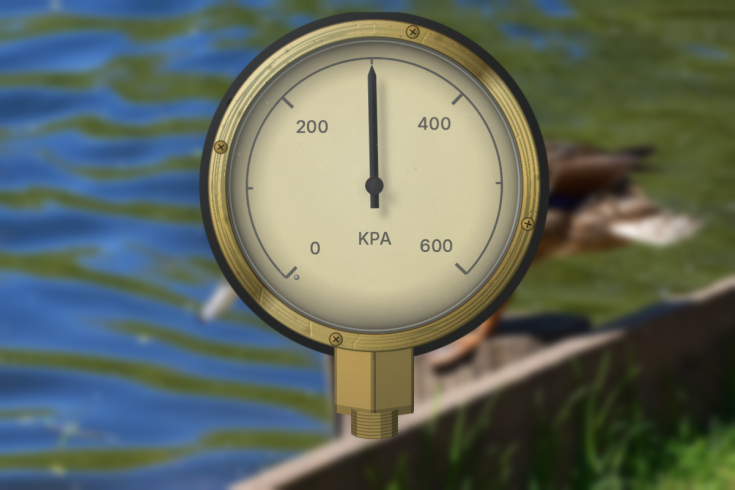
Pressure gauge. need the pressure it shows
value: 300 kPa
